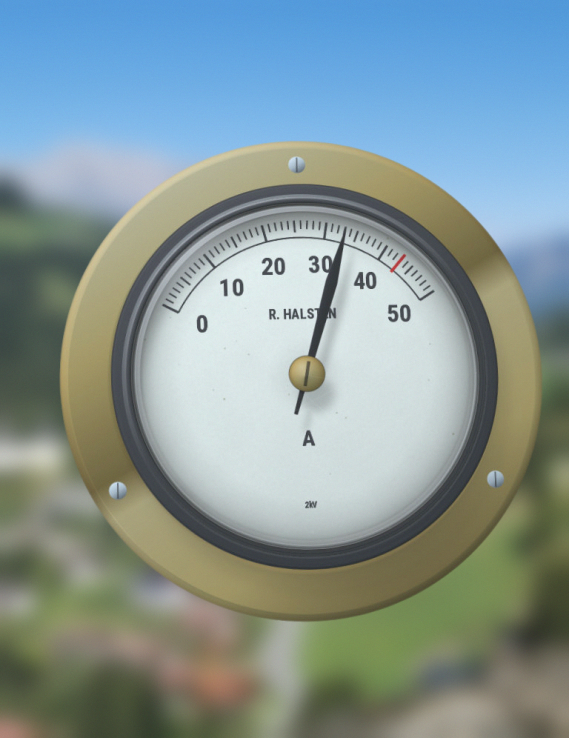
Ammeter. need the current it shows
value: 33 A
